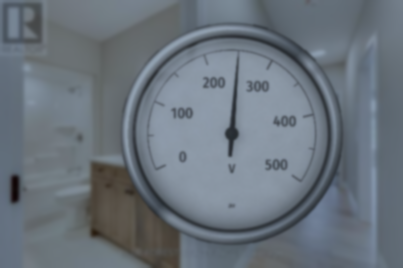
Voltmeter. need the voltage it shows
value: 250 V
